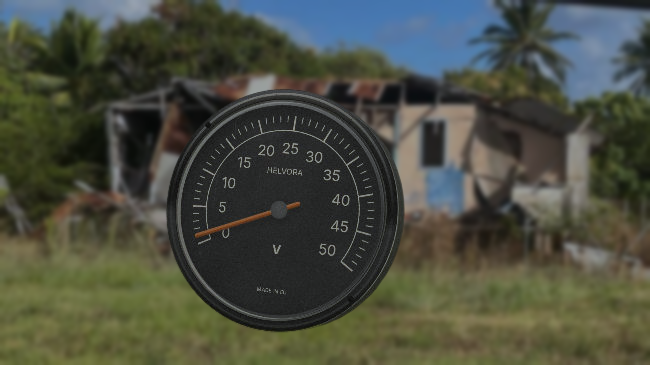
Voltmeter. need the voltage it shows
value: 1 V
